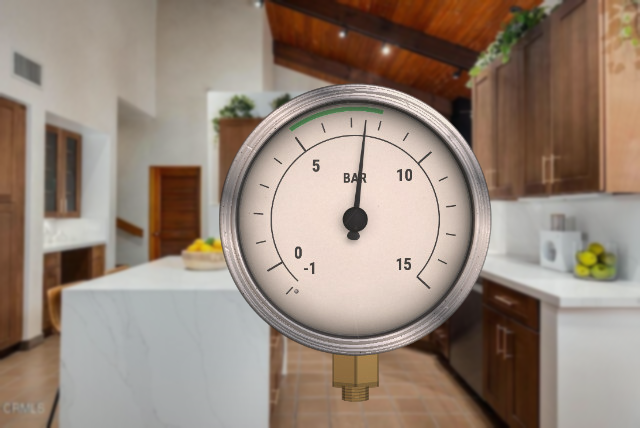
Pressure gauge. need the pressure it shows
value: 7.5 bar
